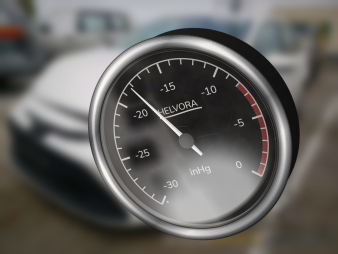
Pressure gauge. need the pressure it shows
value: -18 inHg
